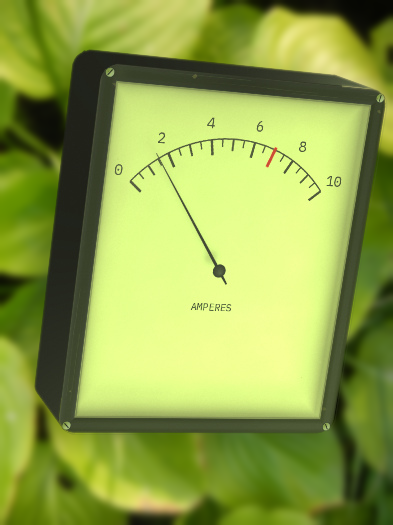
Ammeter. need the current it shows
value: 1.5 A
